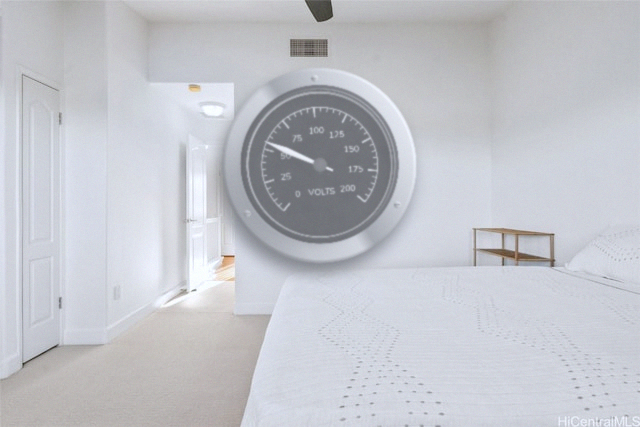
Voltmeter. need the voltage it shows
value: 55 V
